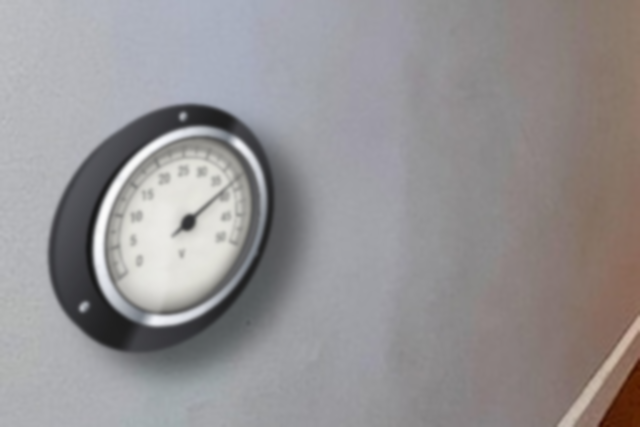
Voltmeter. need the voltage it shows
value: 37.5 V
